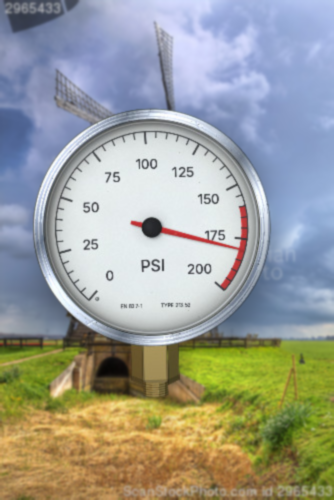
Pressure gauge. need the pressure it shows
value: 180 psi
